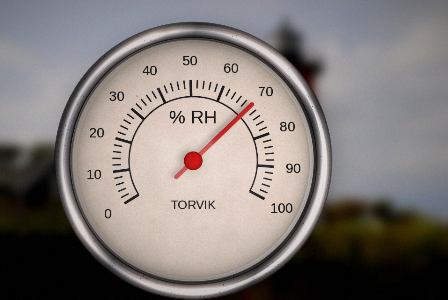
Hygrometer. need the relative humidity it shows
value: 70 %
